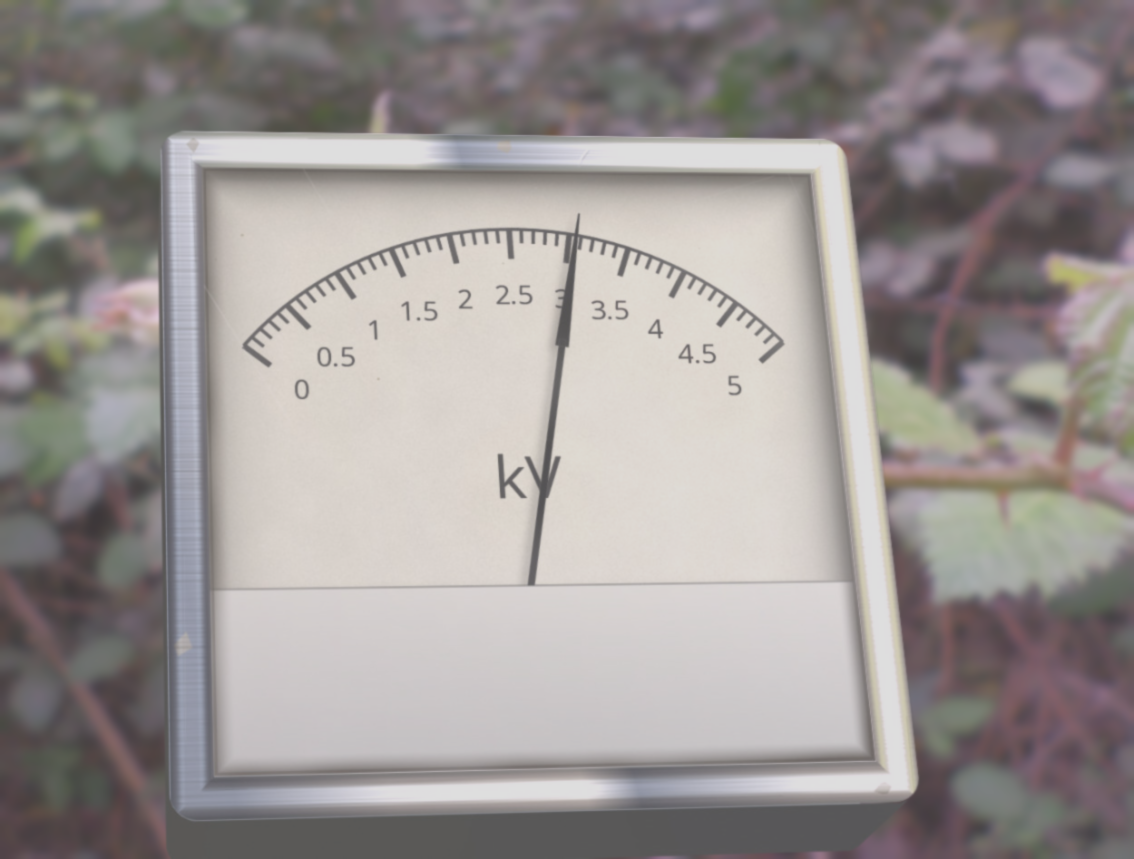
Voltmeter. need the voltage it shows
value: 3.05 kV
